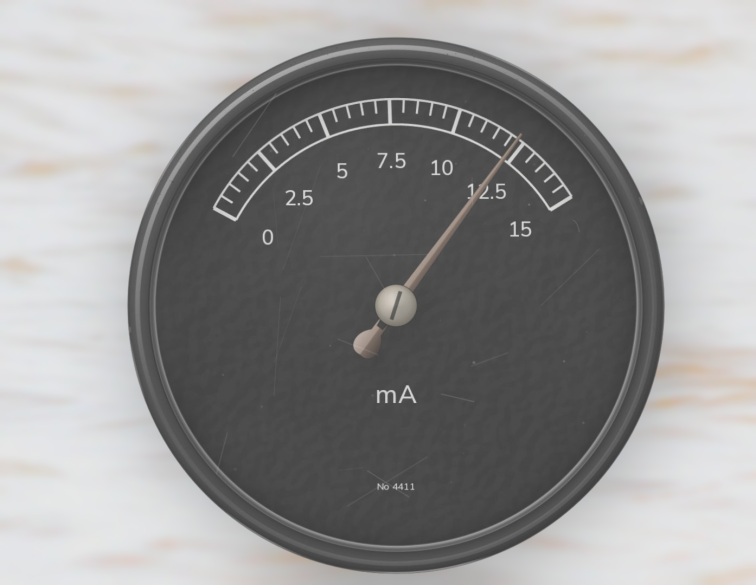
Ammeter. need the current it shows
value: 12.25 mA
